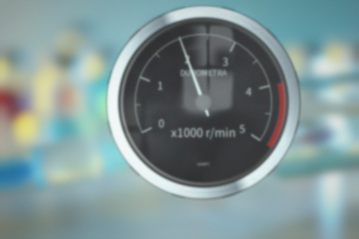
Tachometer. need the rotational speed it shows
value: 2000 rpm
